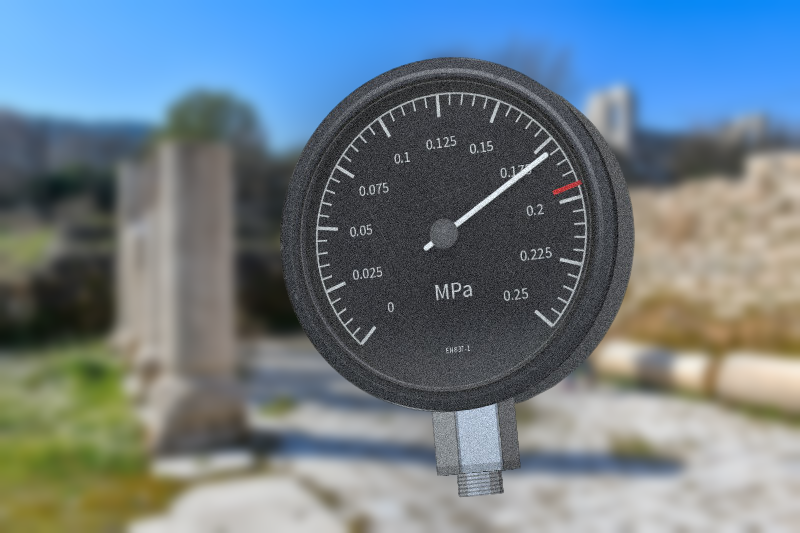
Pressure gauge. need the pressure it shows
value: 0.18 MPa
